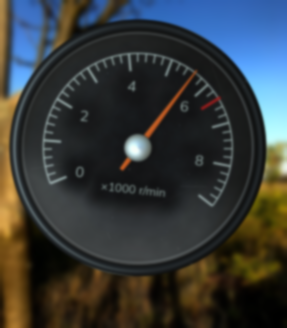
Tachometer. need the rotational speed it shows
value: 5600 rpm
